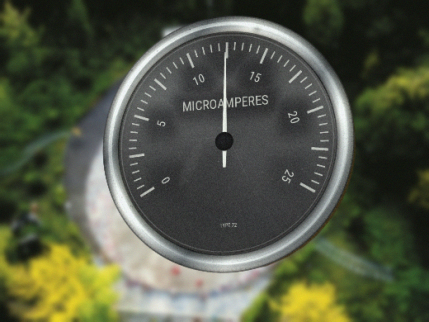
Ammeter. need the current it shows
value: 12.5 µA
